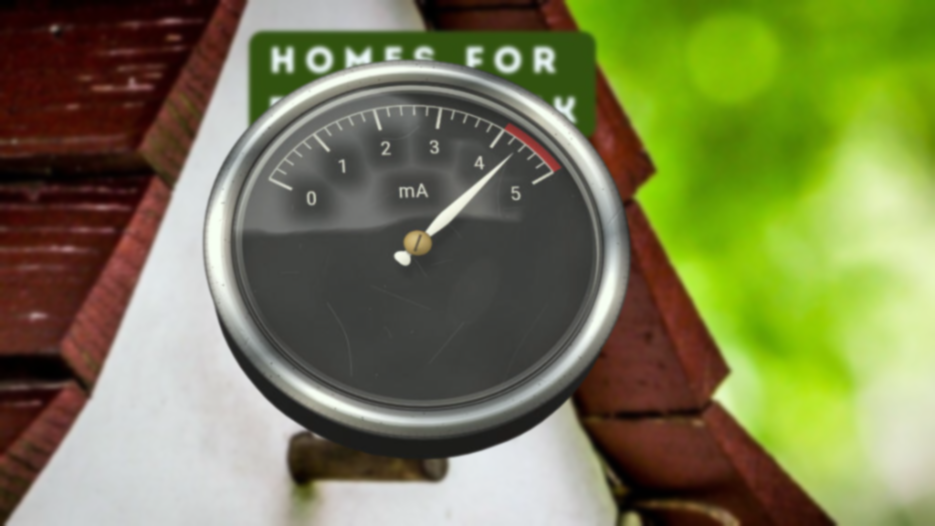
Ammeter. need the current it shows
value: 4.4 mA
